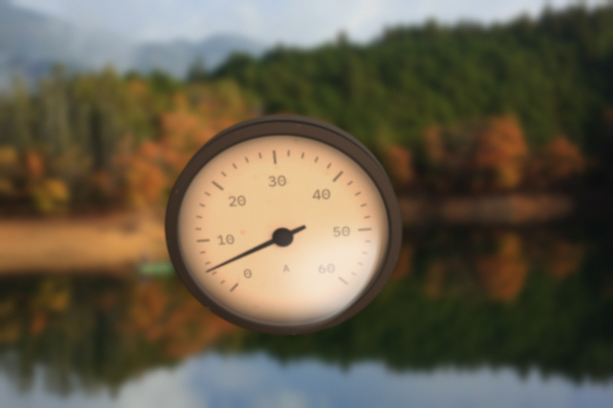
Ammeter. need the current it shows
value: 5 A
